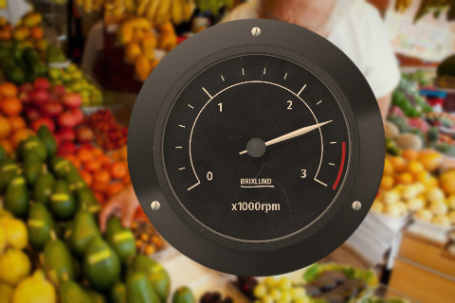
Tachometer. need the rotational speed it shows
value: 2400 rpm
